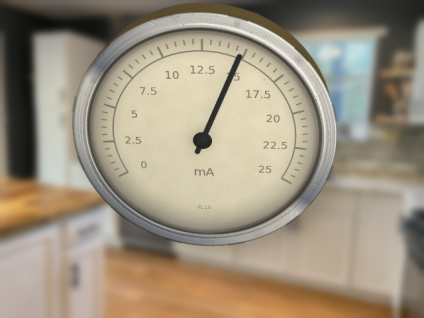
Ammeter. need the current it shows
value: 14.75 mA
